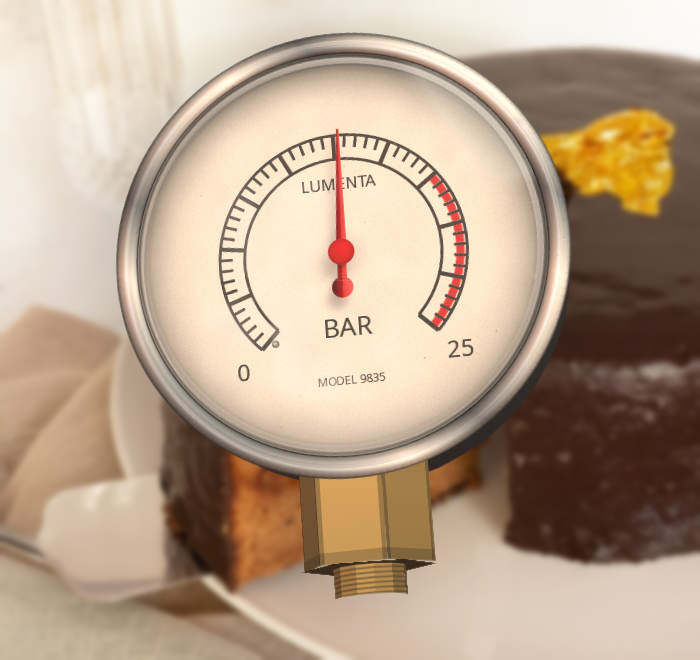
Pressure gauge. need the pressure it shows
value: 12.75 bar
